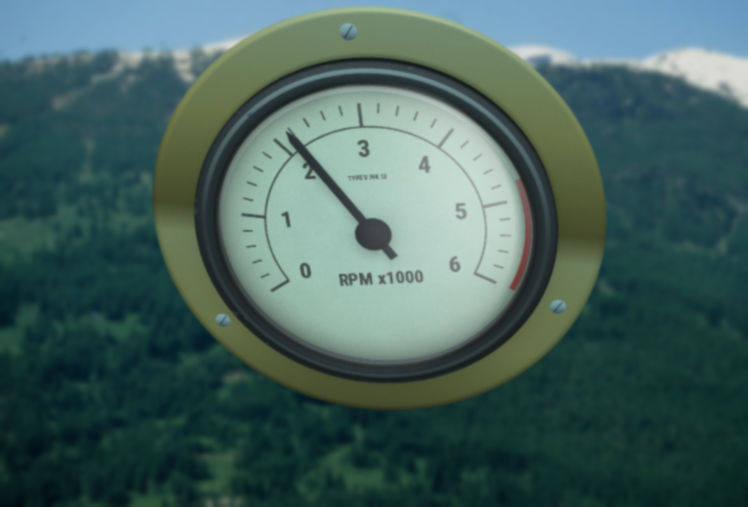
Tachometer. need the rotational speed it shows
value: 2200 rpm
